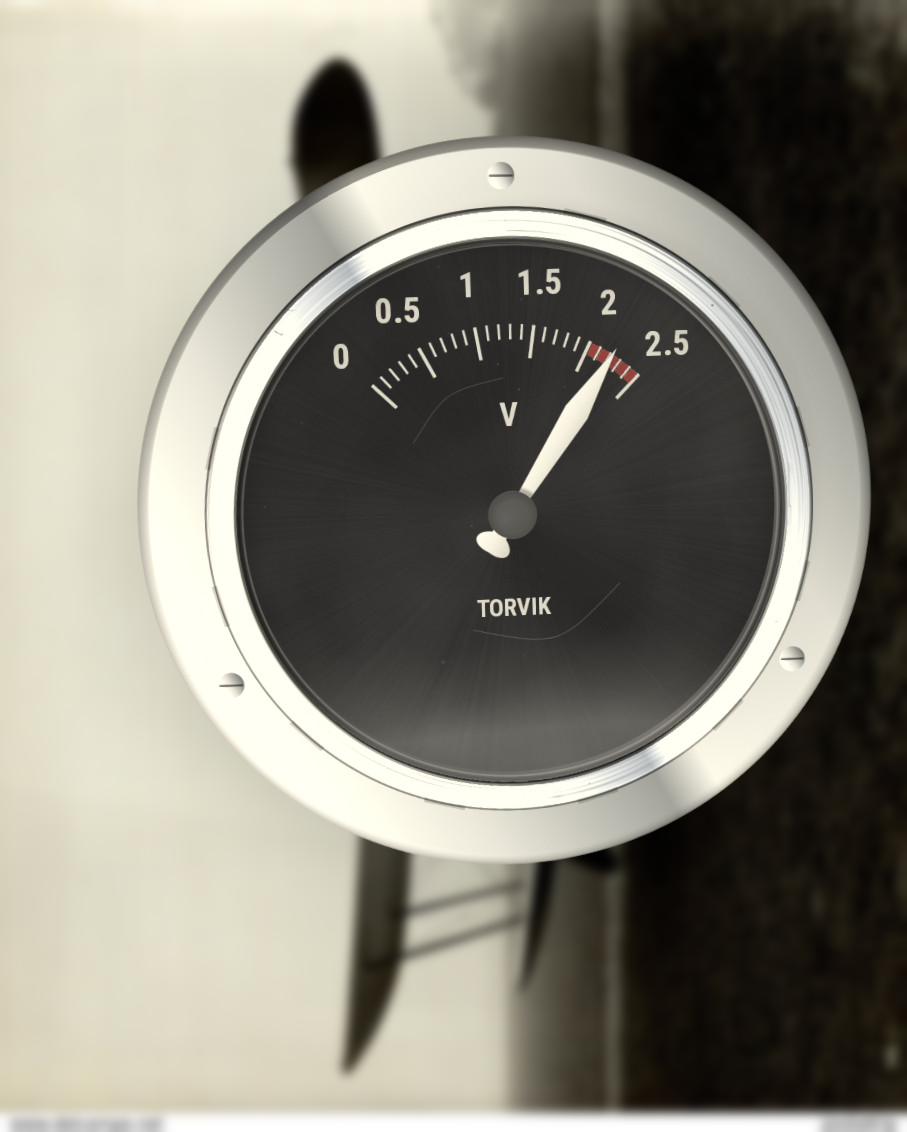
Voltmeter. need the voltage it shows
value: 2.2 V
